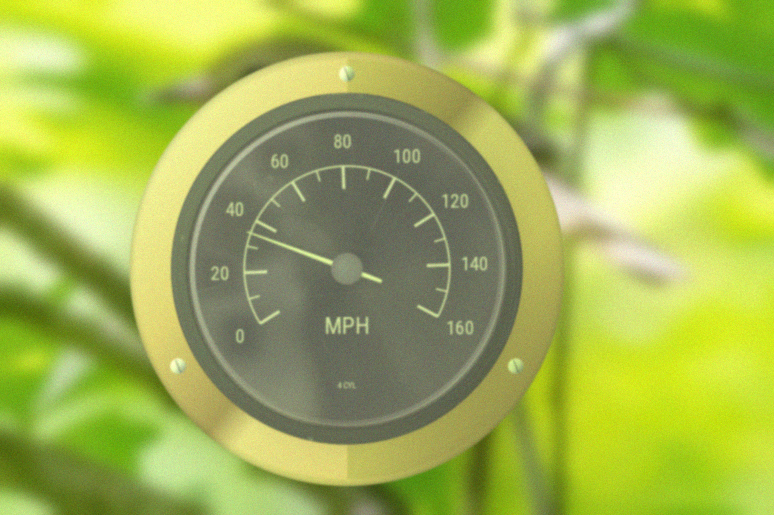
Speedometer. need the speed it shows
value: 35 mph
